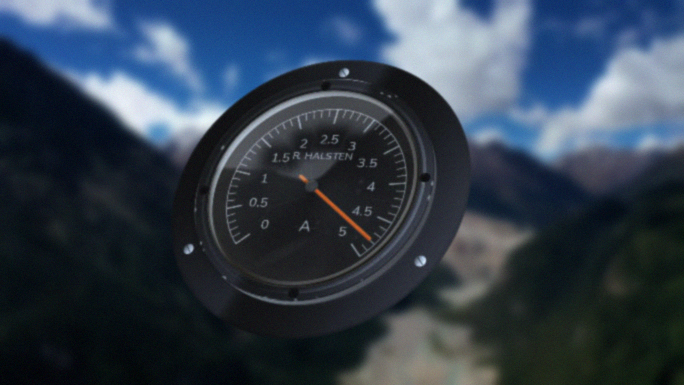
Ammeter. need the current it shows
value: 4.8 A
